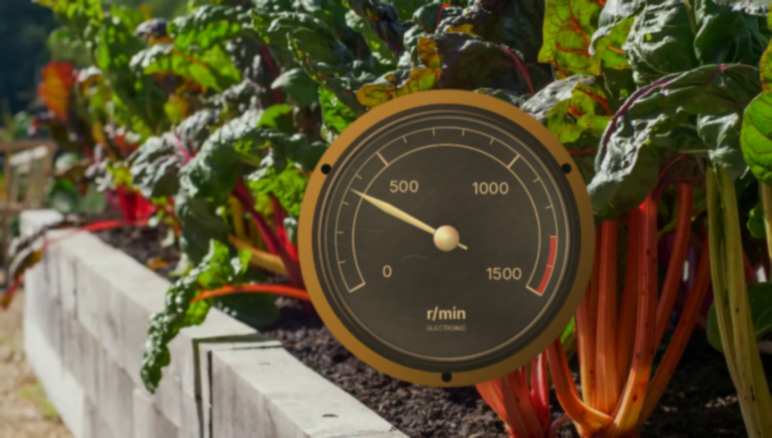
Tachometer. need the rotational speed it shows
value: 350 rpm
